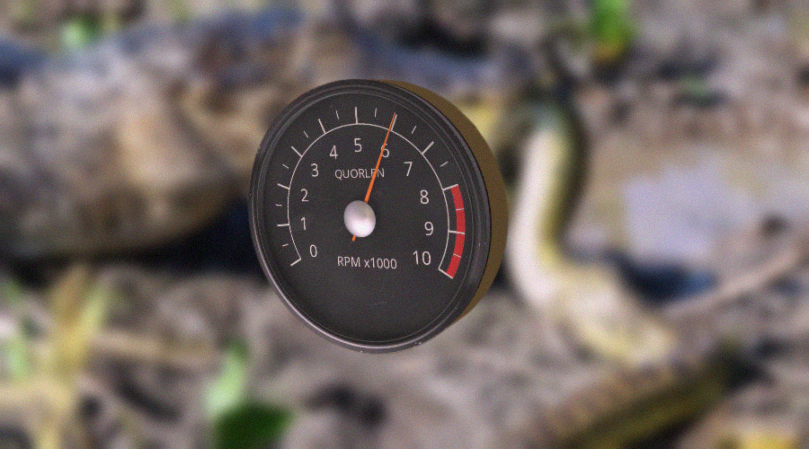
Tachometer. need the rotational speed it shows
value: 6000 rpm
